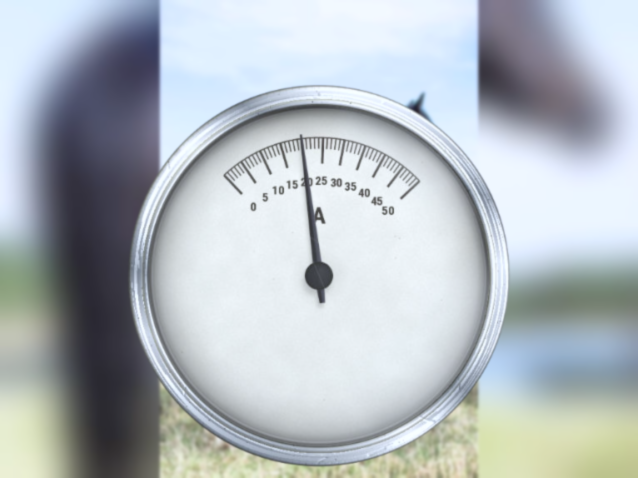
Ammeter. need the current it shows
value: 20 A
